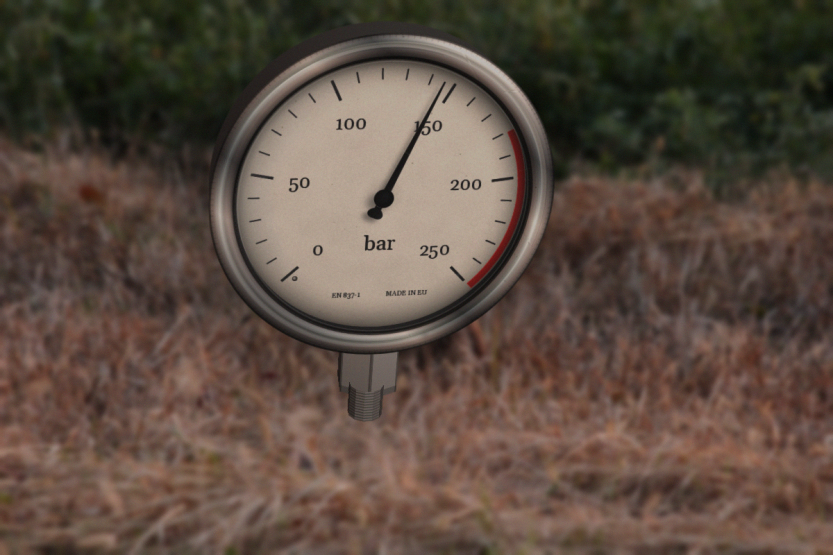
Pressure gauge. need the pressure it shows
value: 145 bar
